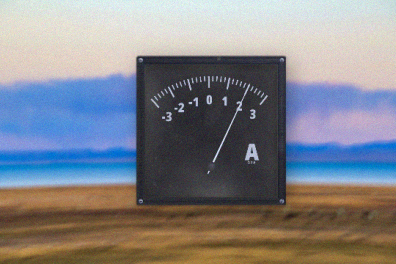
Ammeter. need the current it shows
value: 2 A
